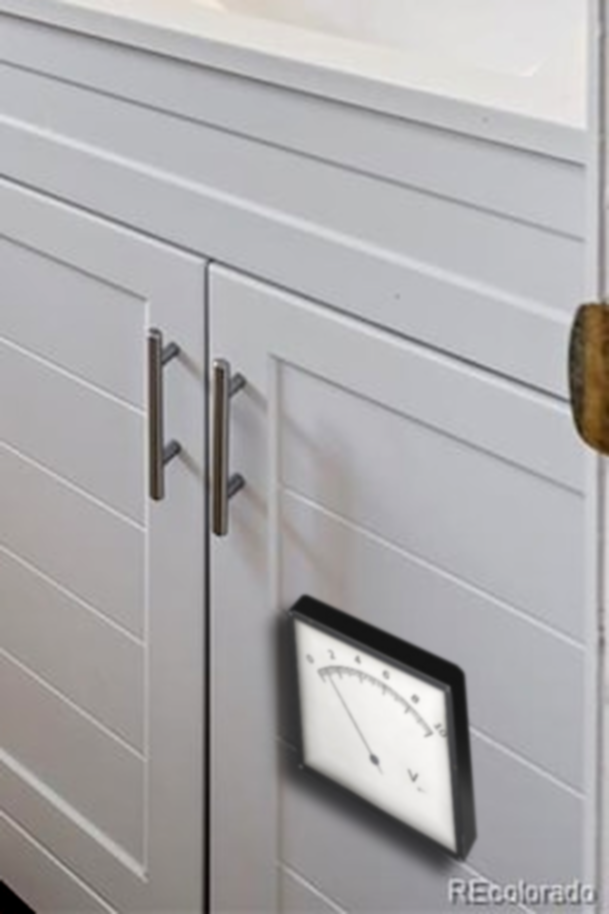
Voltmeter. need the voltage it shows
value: 1 V
